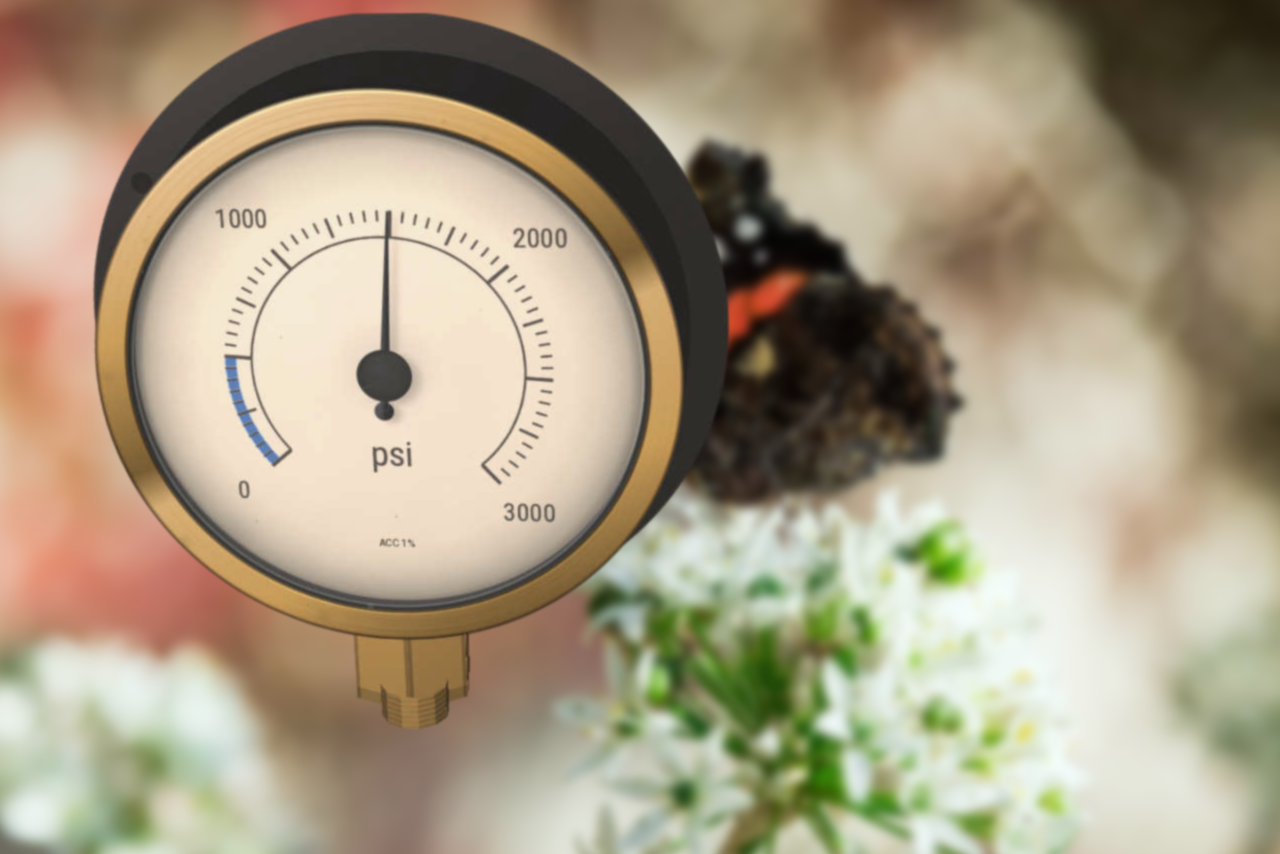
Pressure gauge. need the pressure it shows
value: 1500 psi
